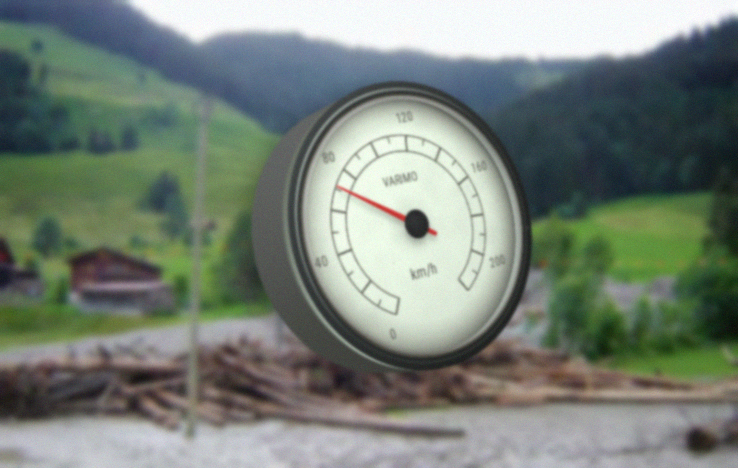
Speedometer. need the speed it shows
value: 70 km/h
